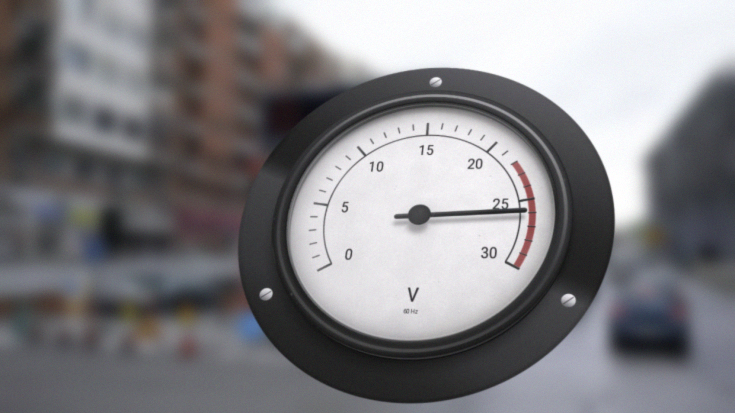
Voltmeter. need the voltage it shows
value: 26 V
